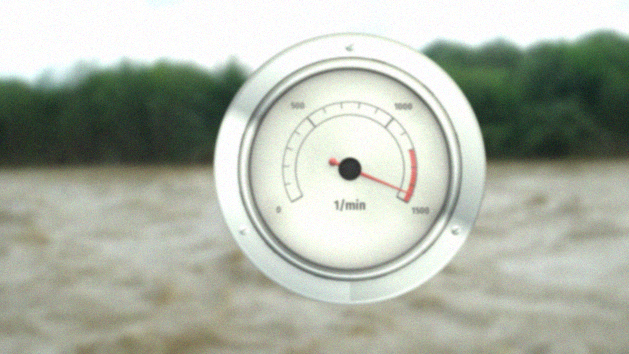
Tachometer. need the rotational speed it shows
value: 1450 rpm
